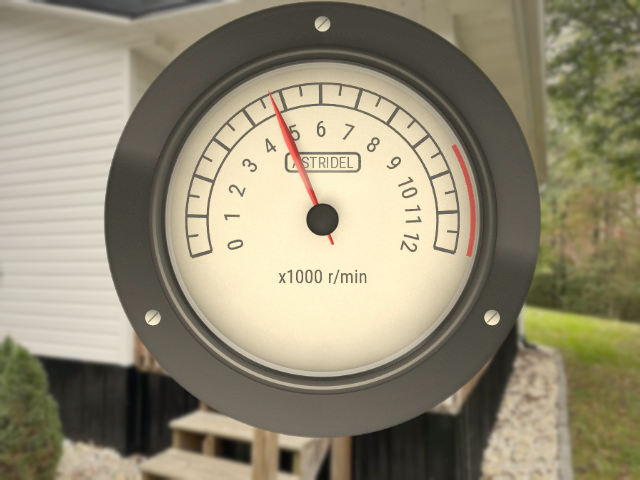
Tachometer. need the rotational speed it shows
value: 4750 rpm
